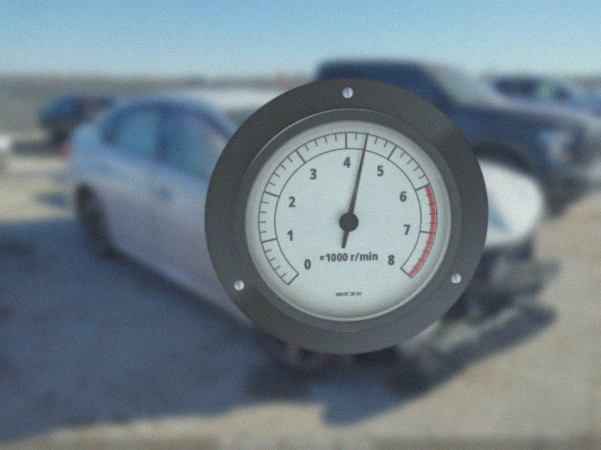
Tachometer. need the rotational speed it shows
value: 4400 rpm
